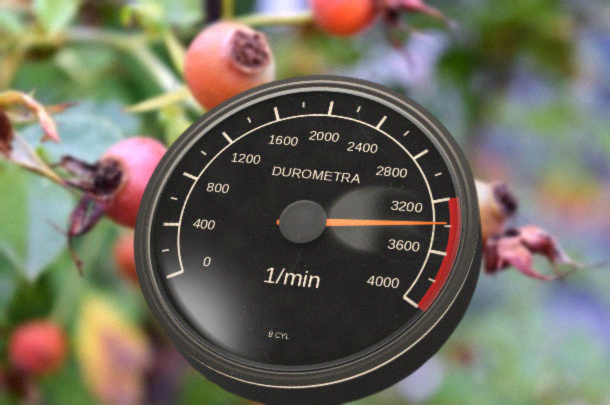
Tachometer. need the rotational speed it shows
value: 3400 rpm
